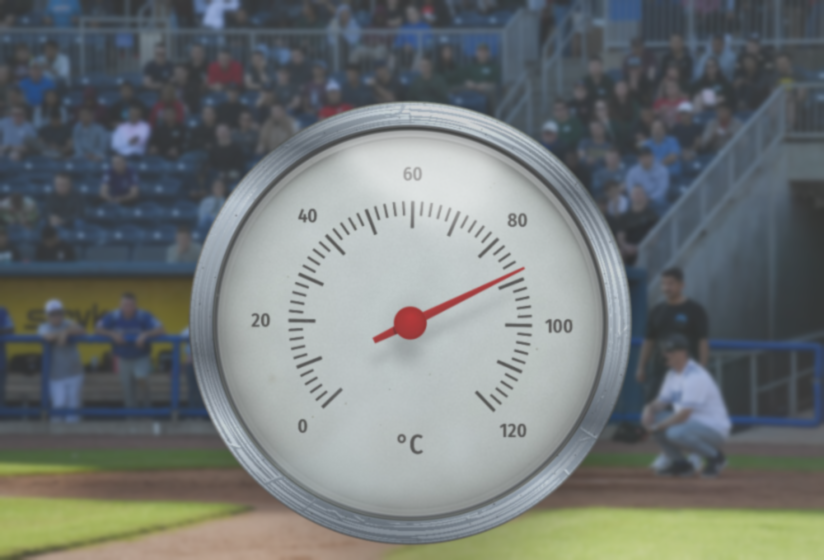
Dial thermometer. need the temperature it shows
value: 88 °C
